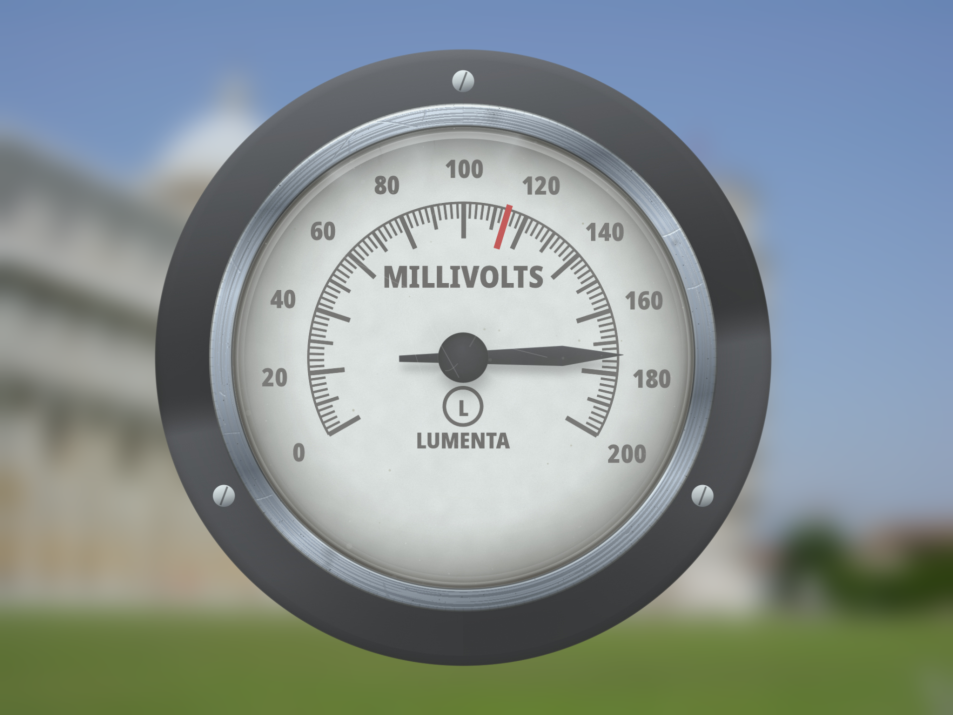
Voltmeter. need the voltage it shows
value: 174 mV
